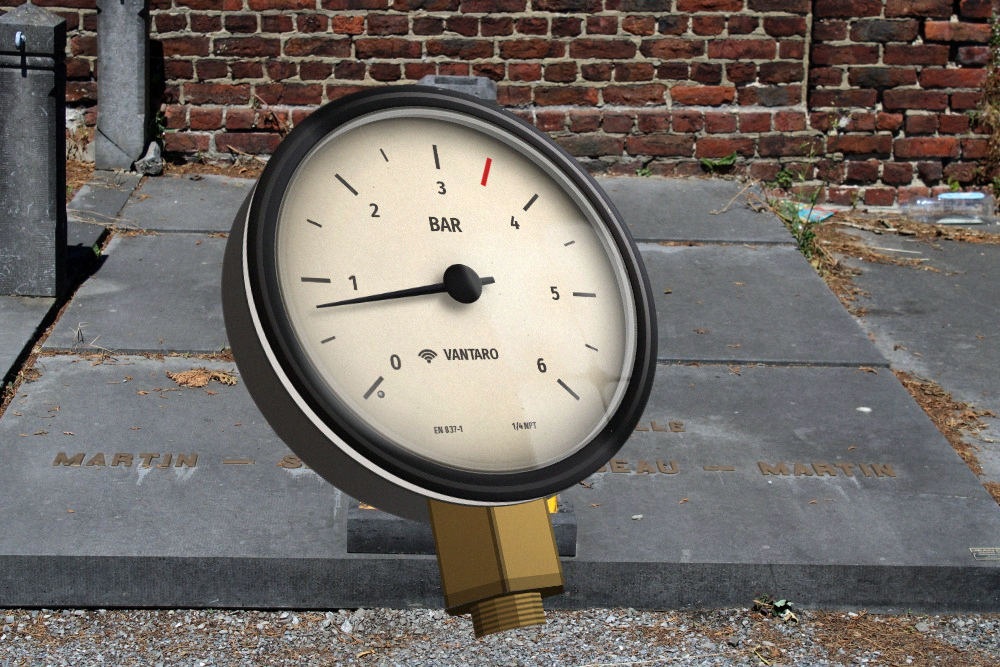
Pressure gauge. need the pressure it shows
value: 0.75 bar
